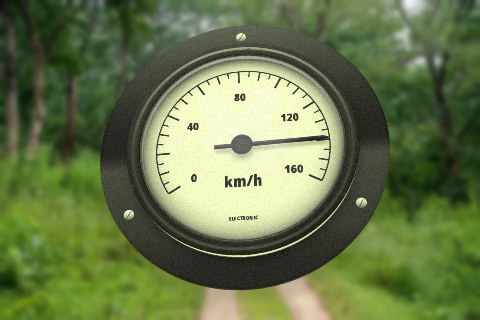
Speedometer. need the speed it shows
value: 140 km/h
